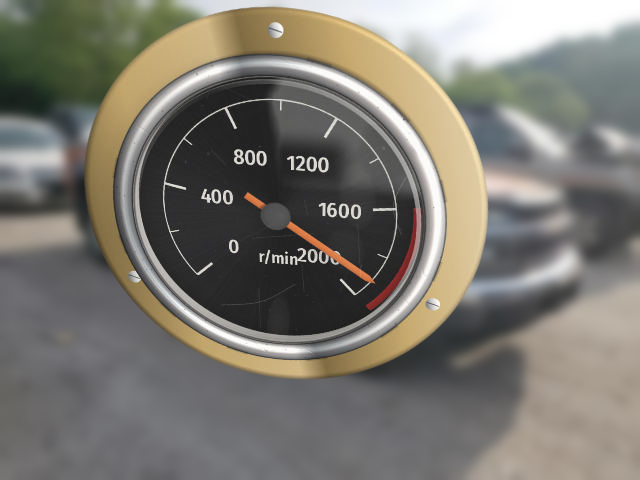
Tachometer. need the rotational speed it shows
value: 1900 rpm
